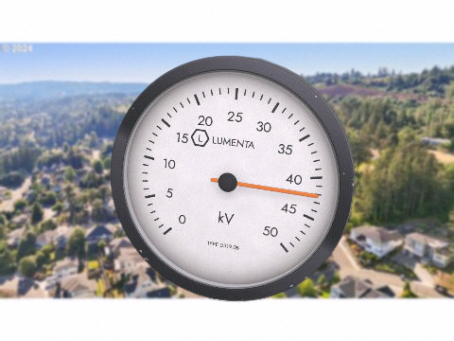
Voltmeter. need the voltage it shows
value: 42 kV
